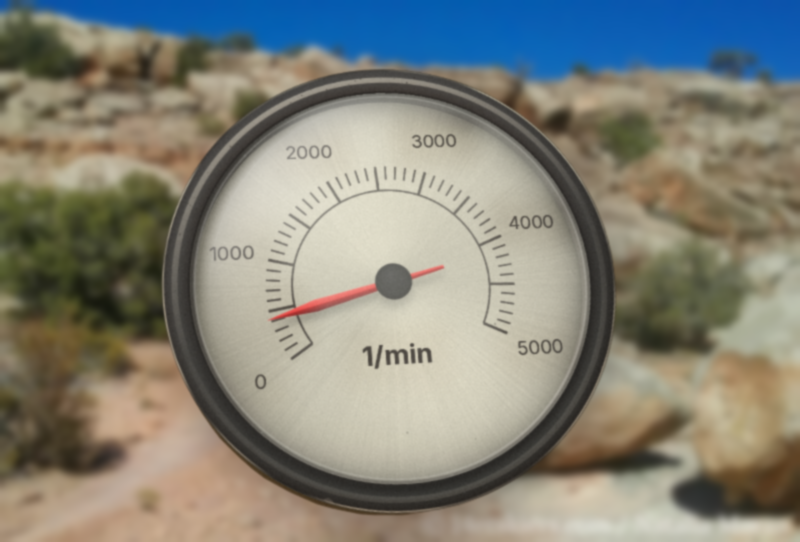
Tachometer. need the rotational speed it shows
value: 400 rpm
